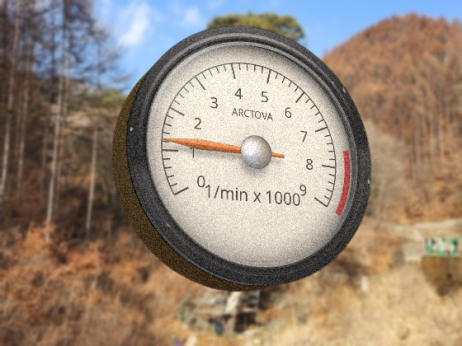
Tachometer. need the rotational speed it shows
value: 1200 rpm
